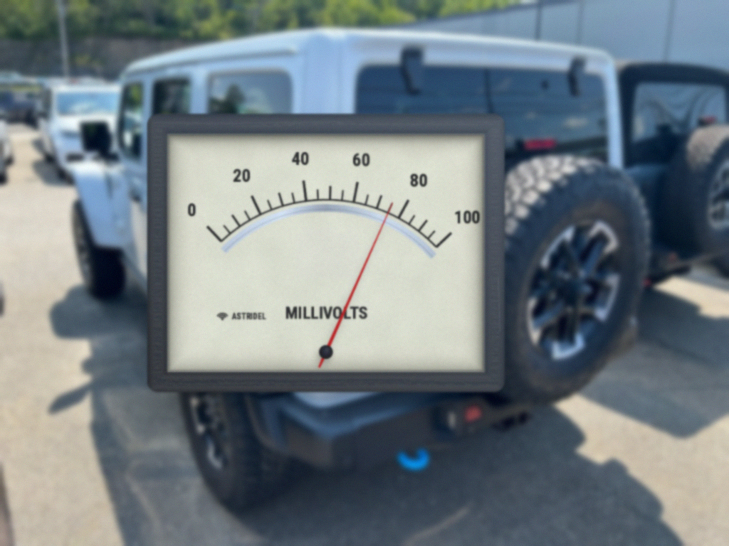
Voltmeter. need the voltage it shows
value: 75 mV
